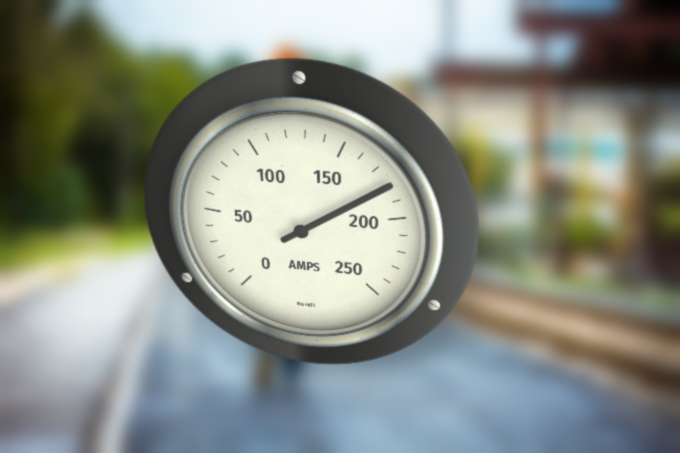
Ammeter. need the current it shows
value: 180 A
